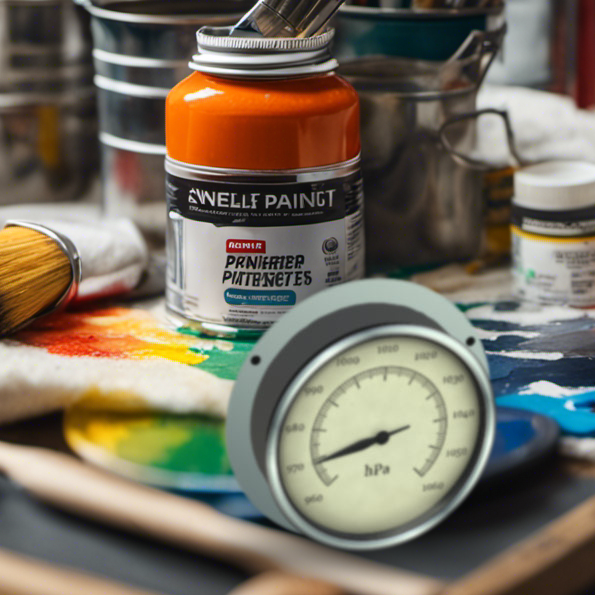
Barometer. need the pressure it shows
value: 970 hPa
